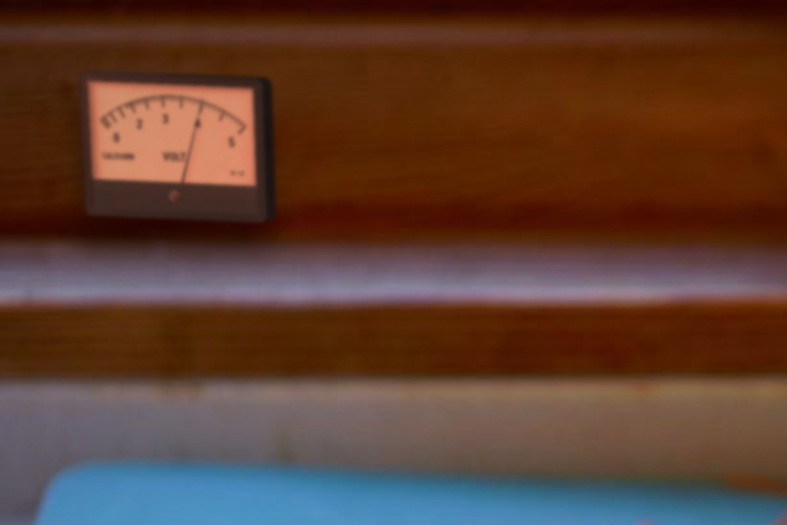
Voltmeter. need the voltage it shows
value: 4 V
